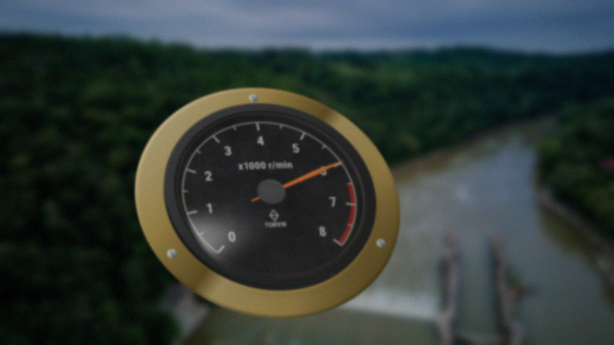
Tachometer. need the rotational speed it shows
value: 6000 rpm
